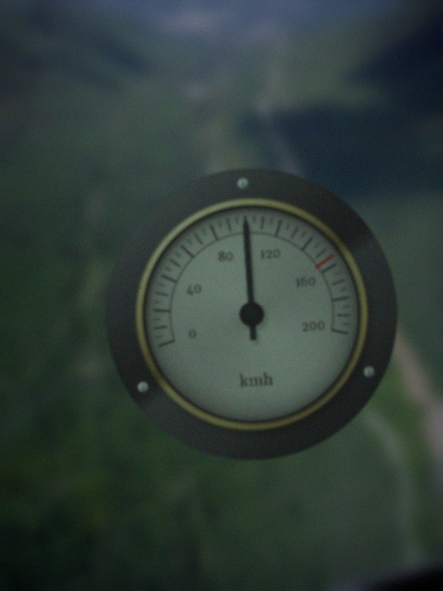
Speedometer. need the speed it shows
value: 100 km/h
